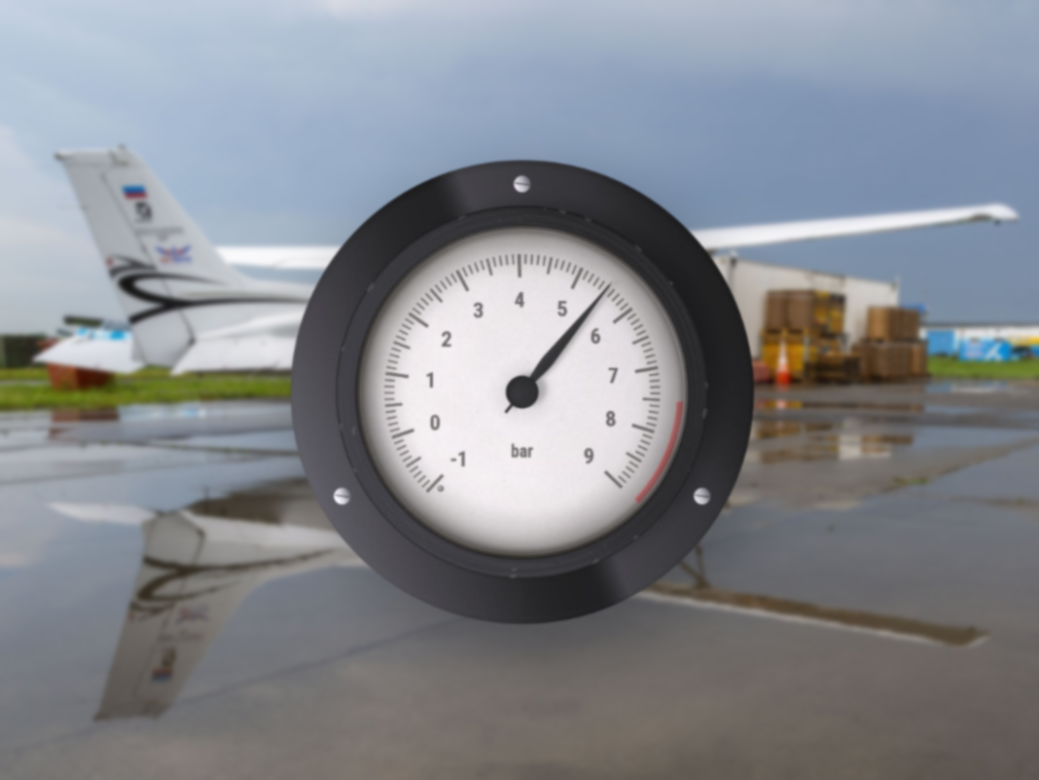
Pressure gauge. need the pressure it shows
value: 5.5 bar
